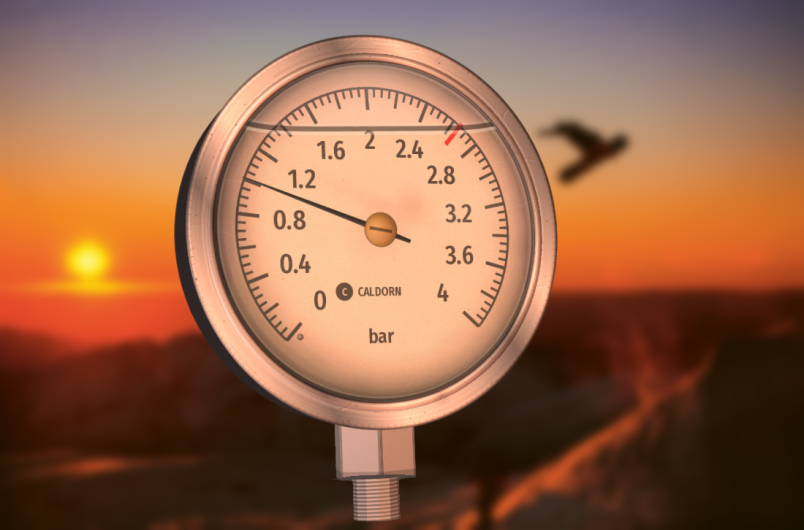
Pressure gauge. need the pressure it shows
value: 1 bar
